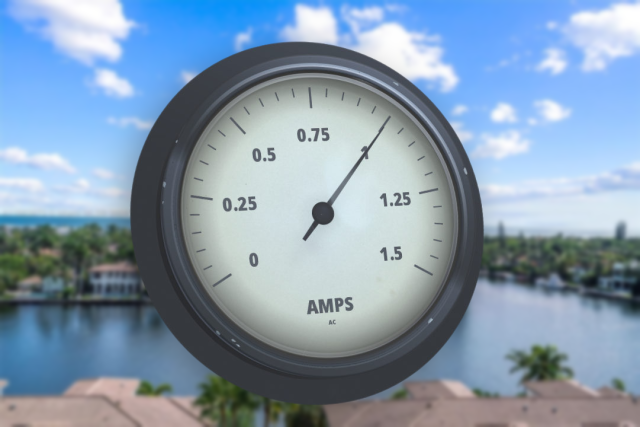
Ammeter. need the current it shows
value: 1 A
